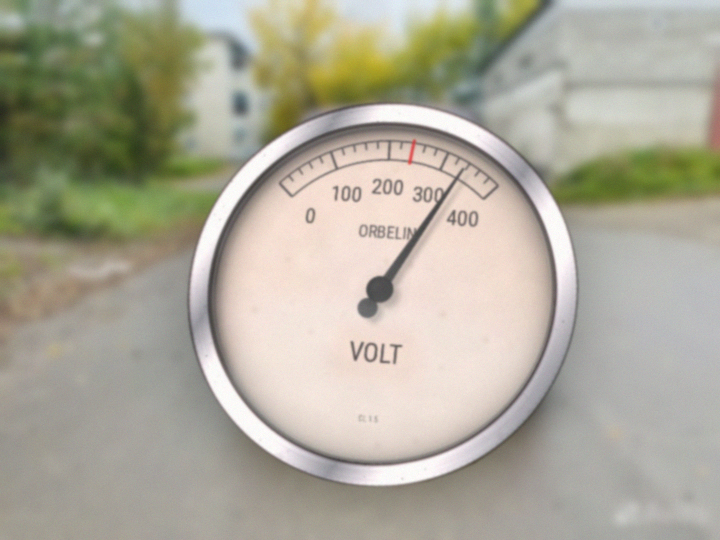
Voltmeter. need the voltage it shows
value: 340 V
